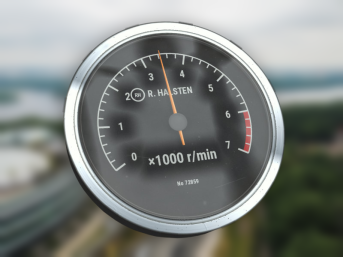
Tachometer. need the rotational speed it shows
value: 3400 rpm
